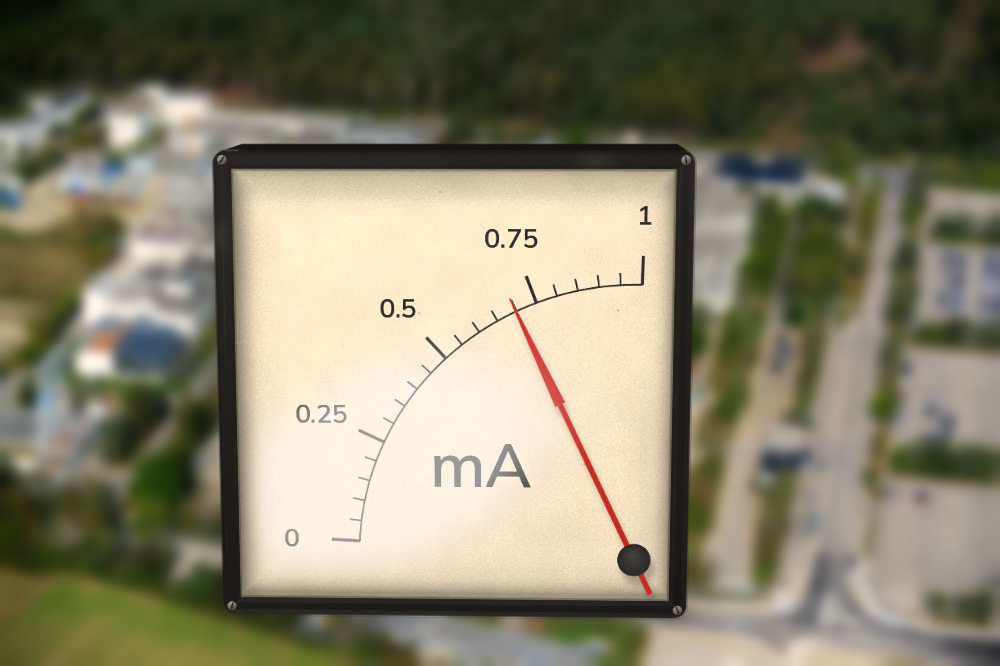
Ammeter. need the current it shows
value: 0.7 mA
